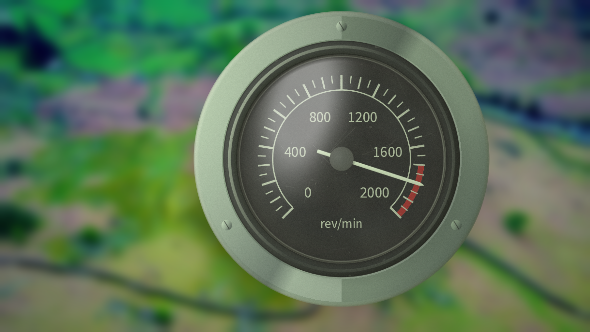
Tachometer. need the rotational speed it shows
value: 1800 rpm
